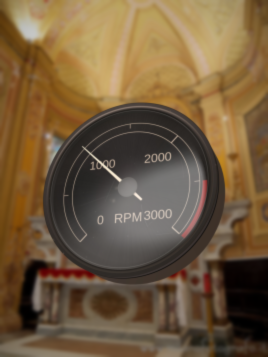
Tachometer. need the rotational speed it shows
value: 1000 rpm
